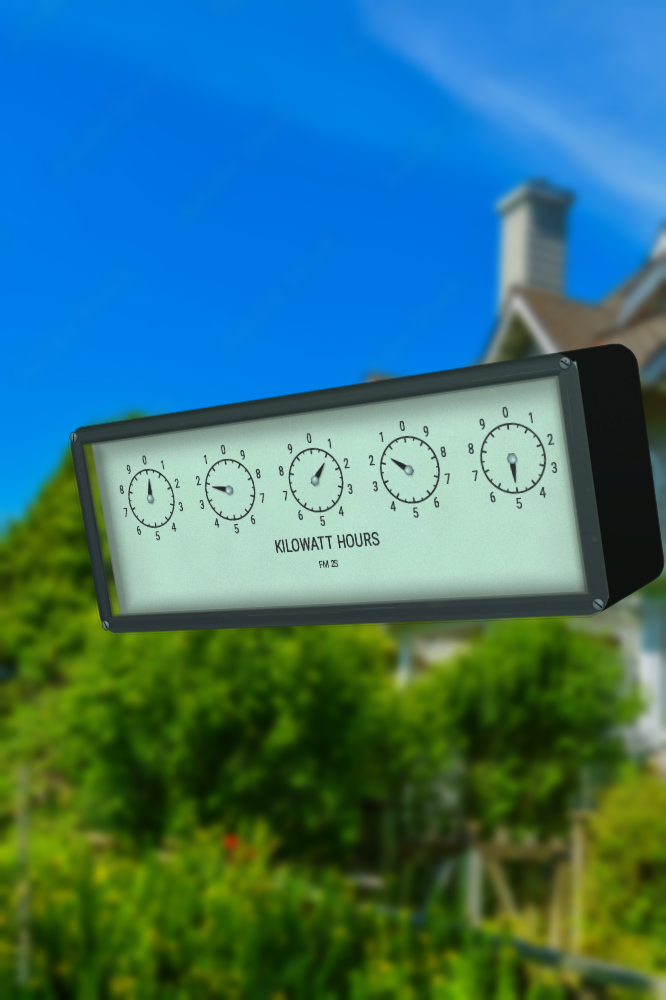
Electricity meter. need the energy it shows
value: 2115 kWh
